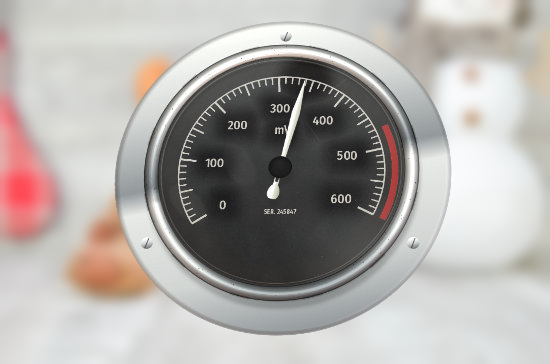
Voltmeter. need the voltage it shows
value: 340 mV
